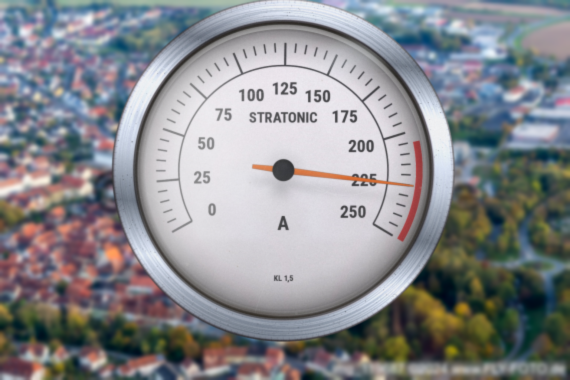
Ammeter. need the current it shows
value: 225 A
